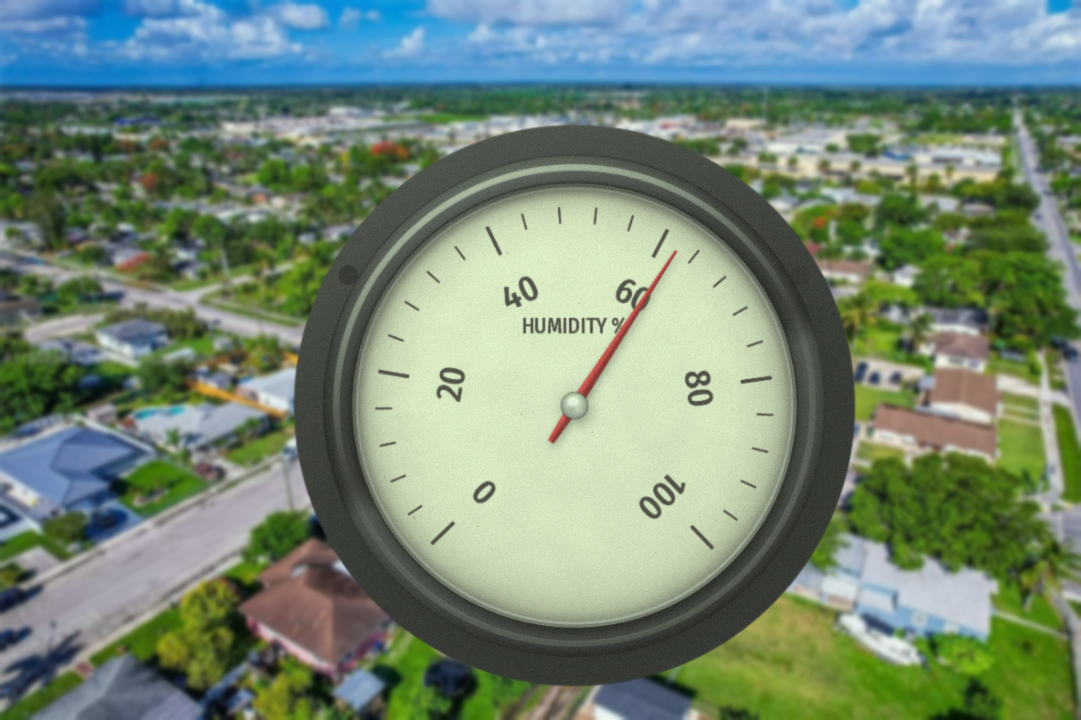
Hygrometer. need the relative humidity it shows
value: 62 %
